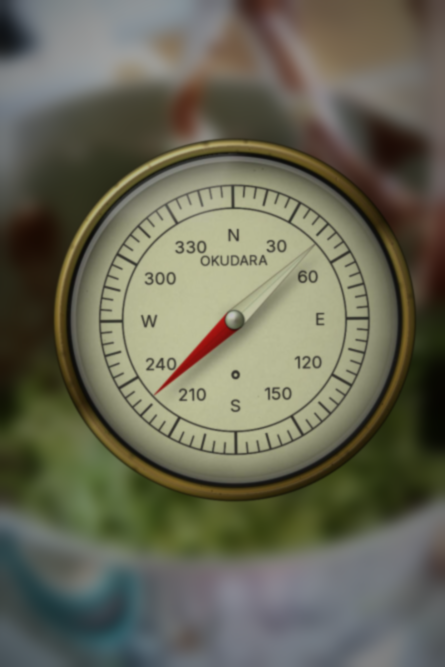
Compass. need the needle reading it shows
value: 227.5 °
